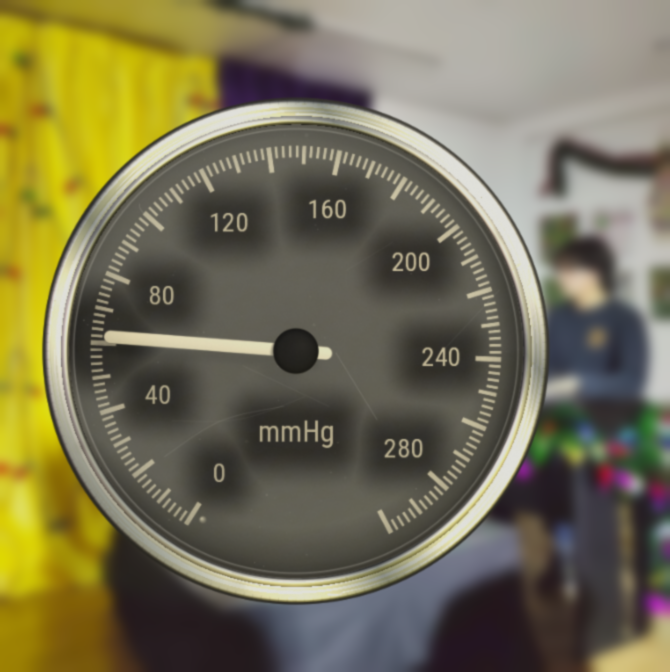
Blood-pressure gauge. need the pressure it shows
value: 62 mmHg
